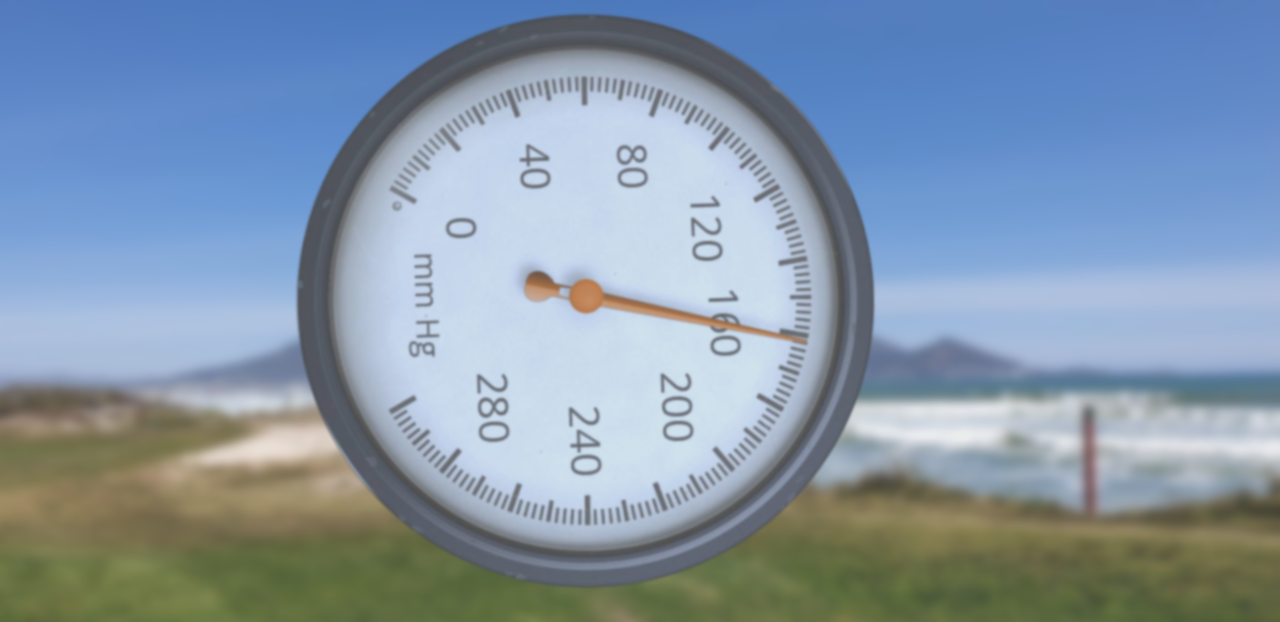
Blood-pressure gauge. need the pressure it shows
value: 162 mmHg
